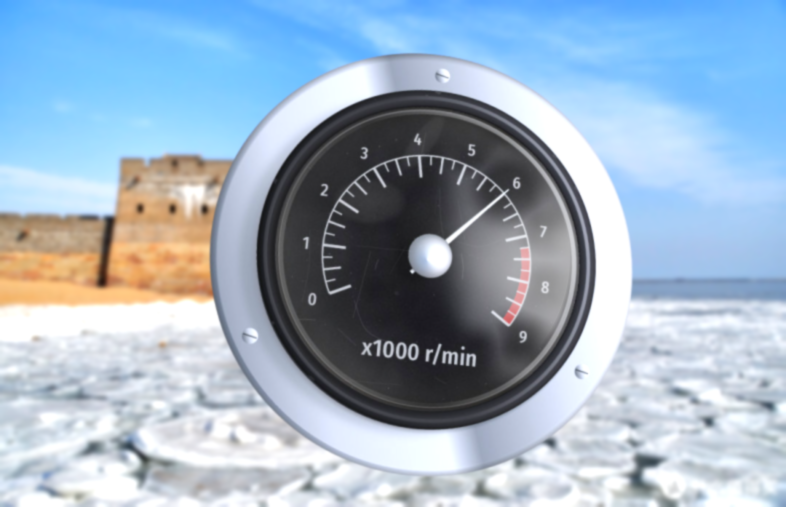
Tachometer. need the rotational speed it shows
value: 6000 rpm
